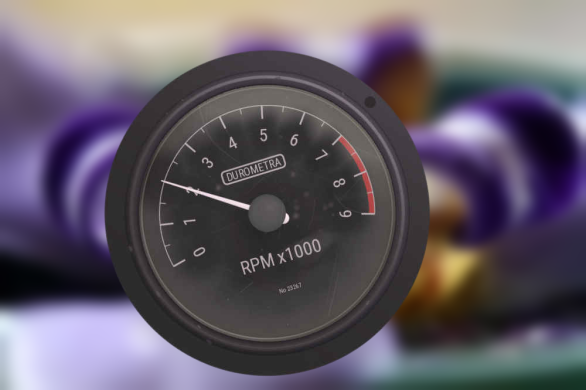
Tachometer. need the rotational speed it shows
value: 2000 rpm
